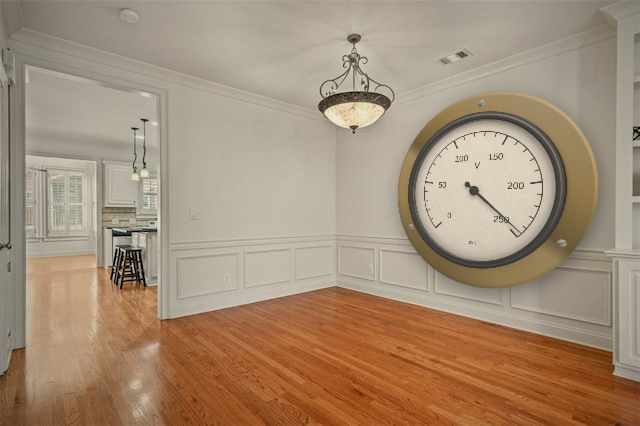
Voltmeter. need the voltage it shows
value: 245 V
